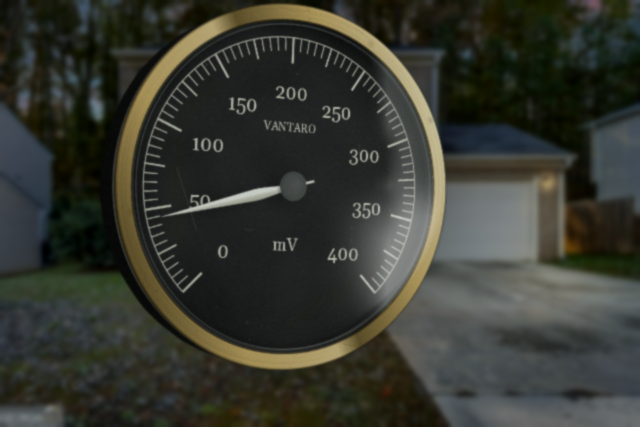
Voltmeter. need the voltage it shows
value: 45 mV
